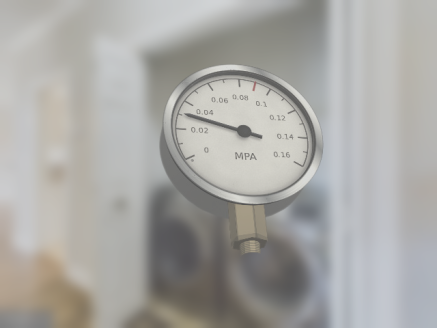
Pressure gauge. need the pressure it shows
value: 0.03 MPa
